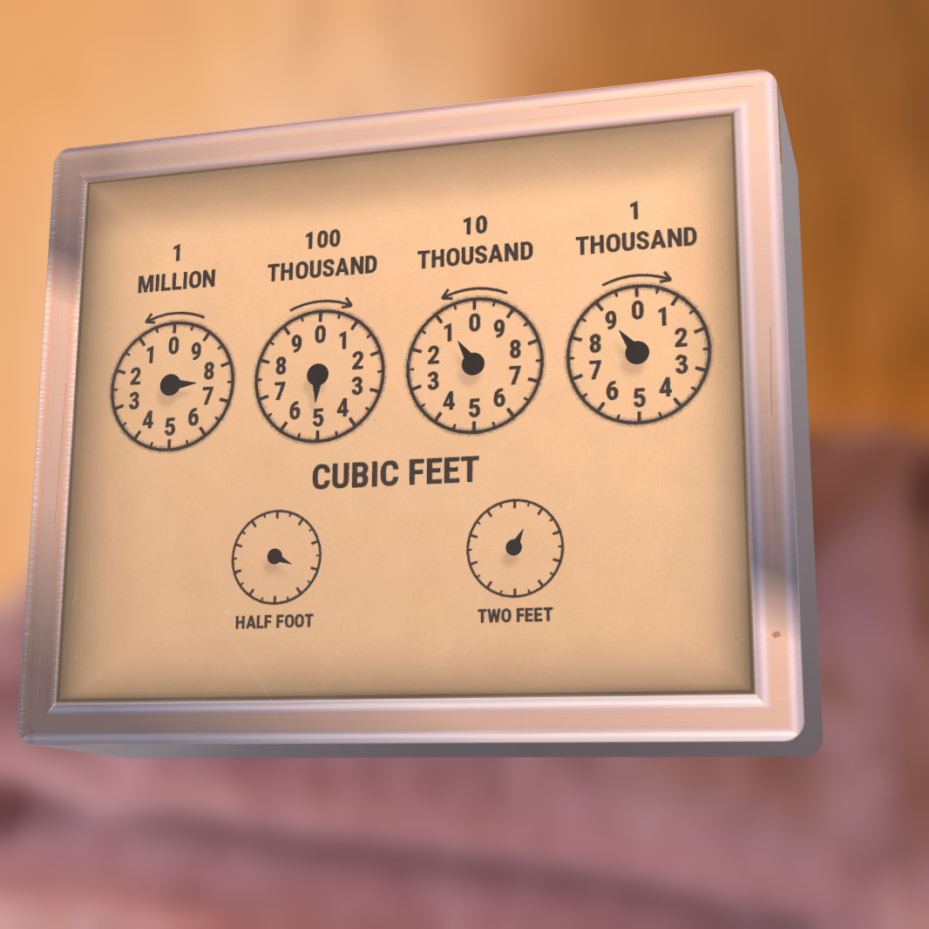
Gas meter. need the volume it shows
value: 750900 ft³
